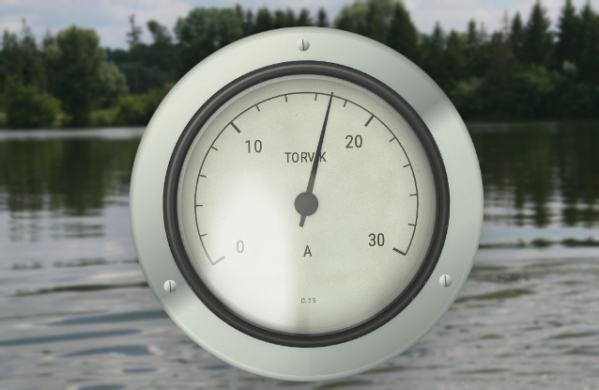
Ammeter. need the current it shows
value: 17 A
